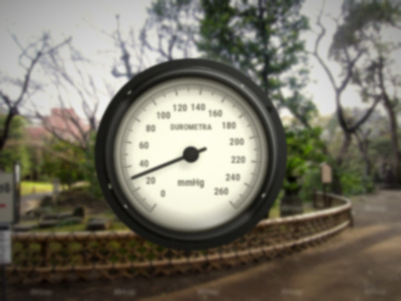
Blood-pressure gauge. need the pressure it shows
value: 30 mmHg
